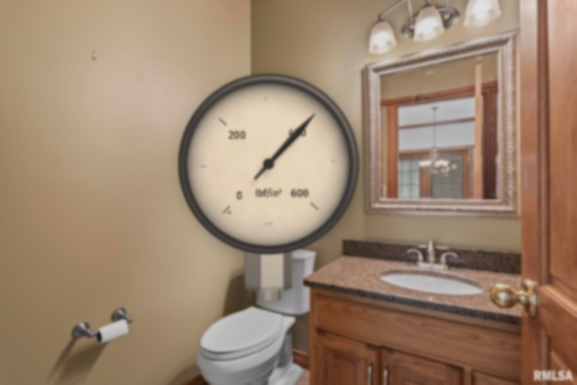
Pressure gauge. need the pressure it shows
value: 400 psi
